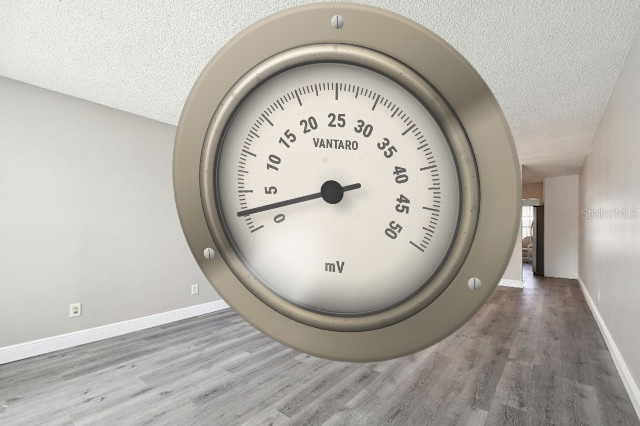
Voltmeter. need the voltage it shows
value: 2.5 mV
